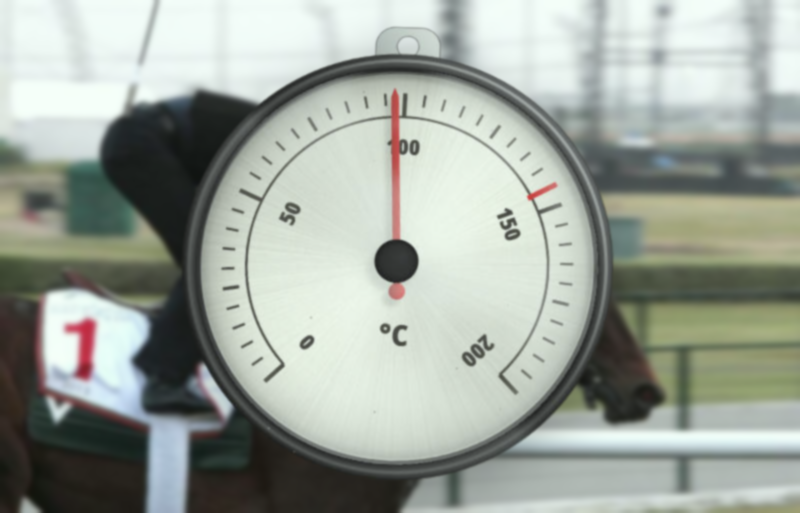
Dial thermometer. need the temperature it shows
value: 97.5 °C
